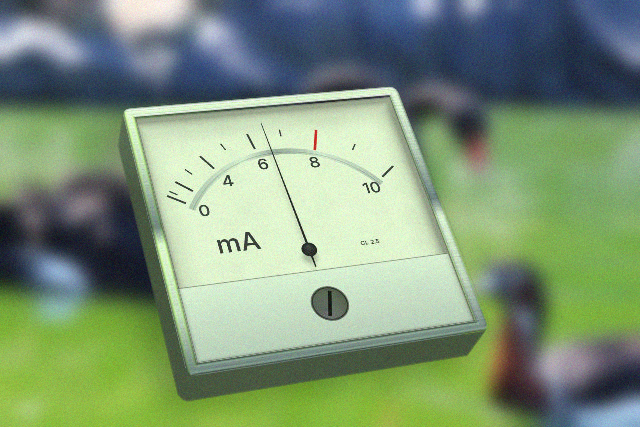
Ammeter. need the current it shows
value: 6.5 mA
